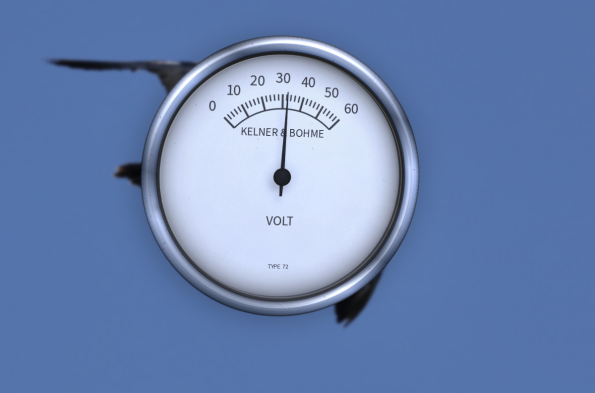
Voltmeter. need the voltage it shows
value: 32 V
